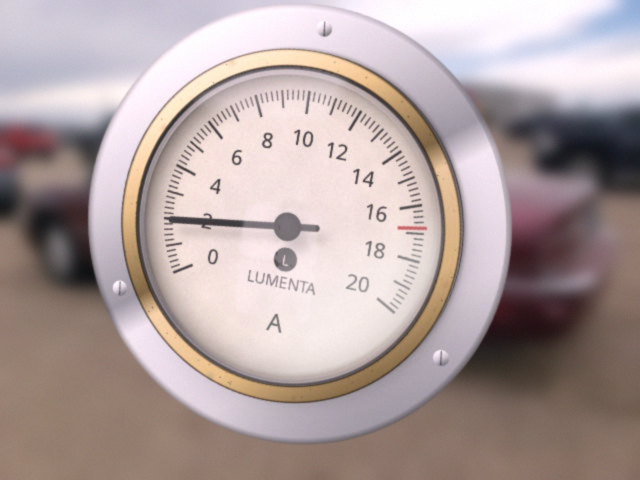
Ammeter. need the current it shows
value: 2 A
